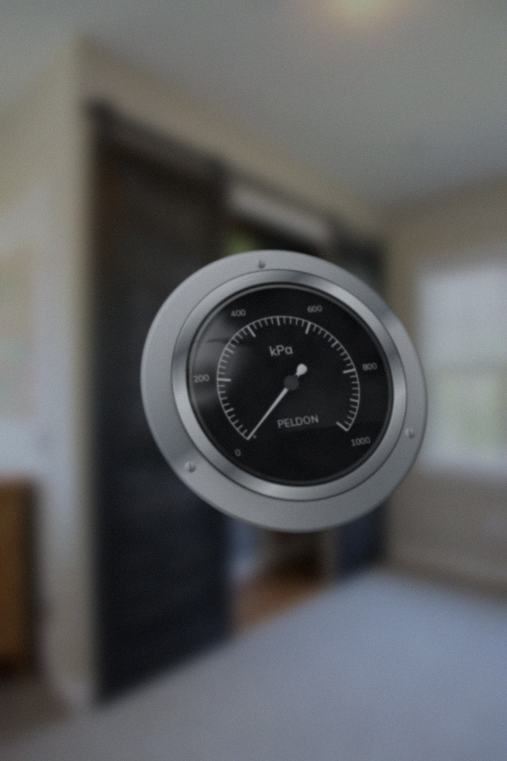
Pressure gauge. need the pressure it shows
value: 0 kPa
